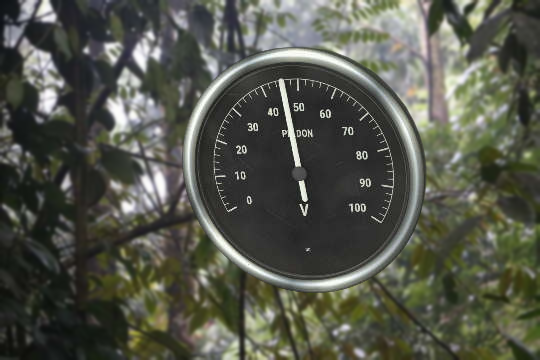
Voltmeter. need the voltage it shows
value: 46 V
